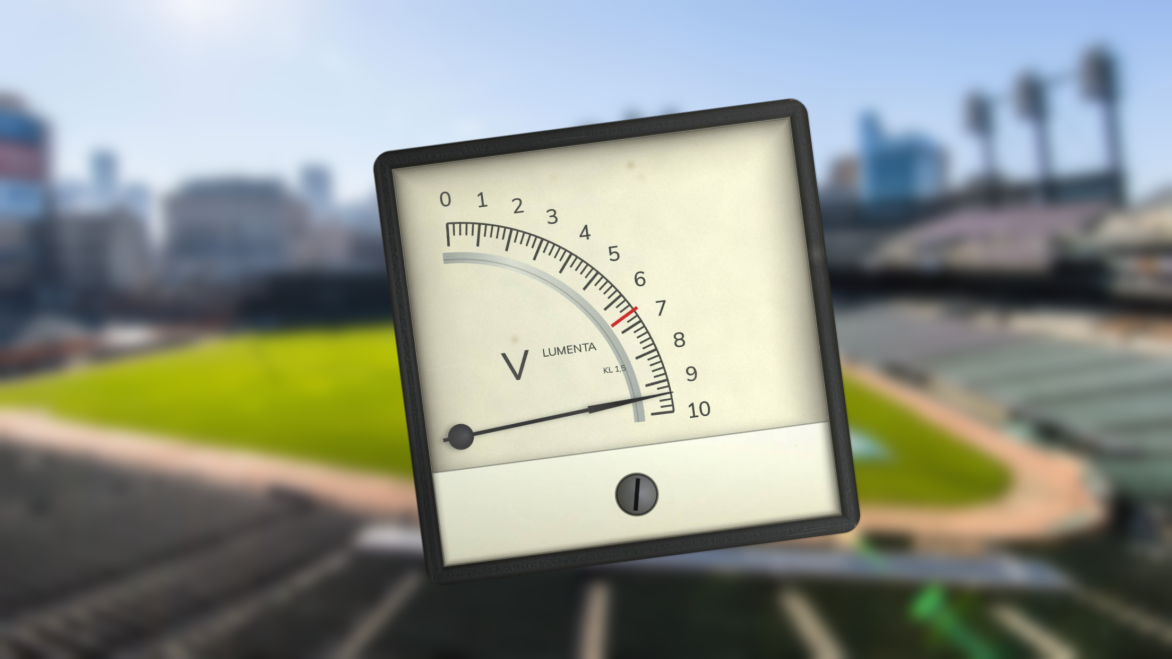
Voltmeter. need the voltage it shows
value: 9.4 V
